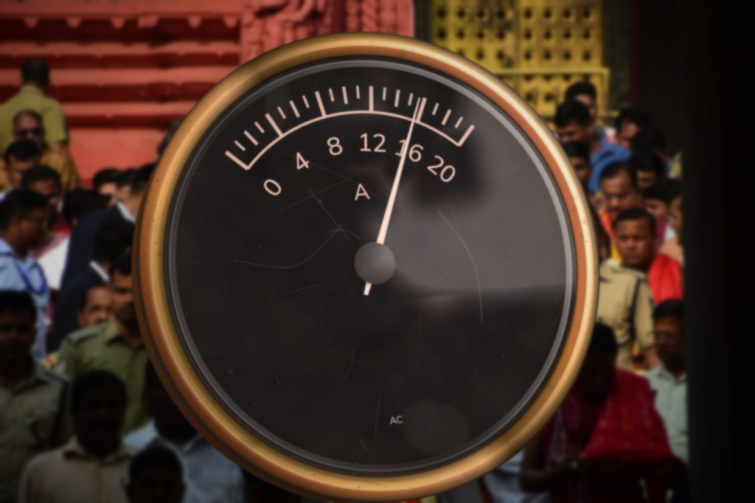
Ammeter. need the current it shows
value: 15.5 A
